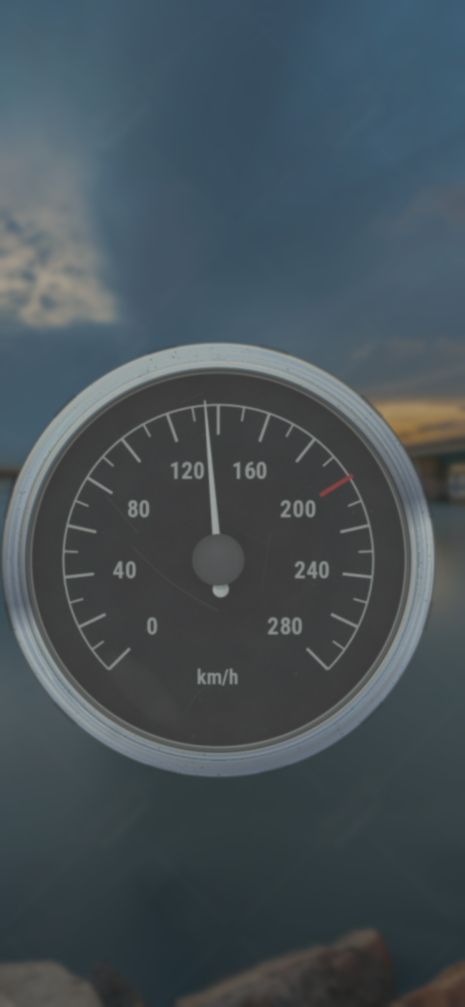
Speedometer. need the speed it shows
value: 135 km/h
